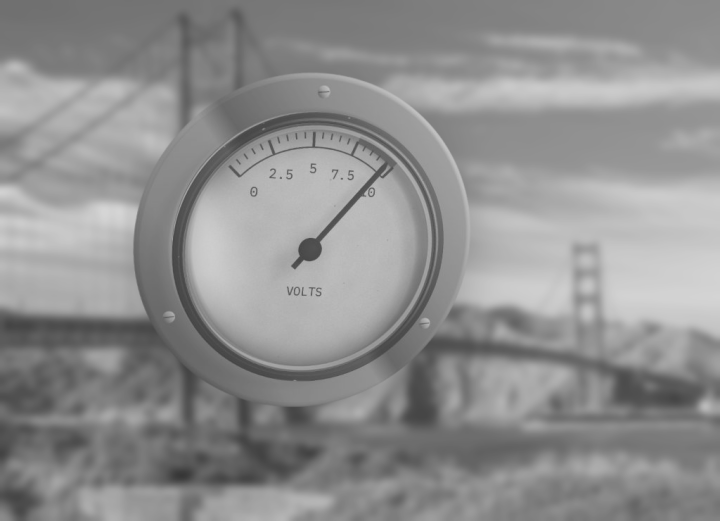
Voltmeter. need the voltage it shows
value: 9.5 V
